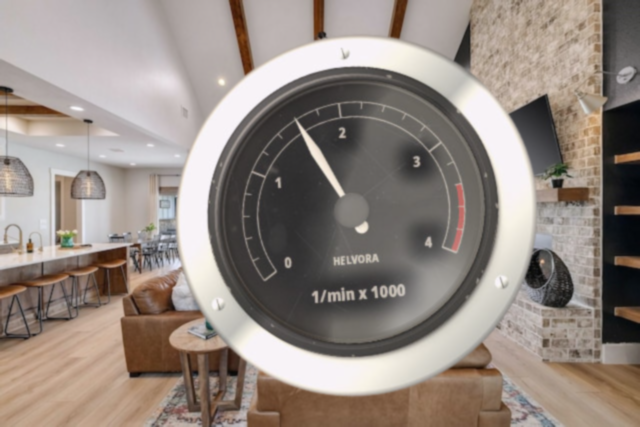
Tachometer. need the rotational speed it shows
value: 1600 rpm
